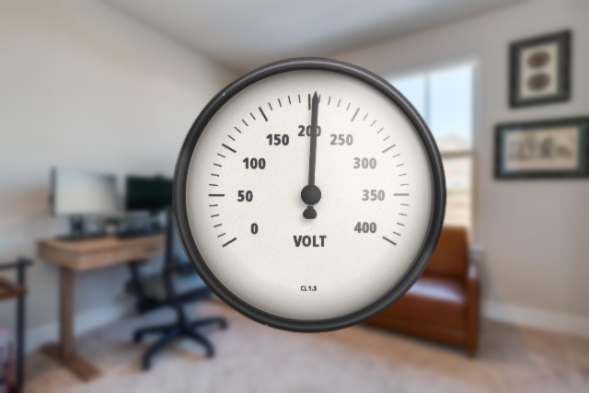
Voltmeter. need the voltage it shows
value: 205 V
